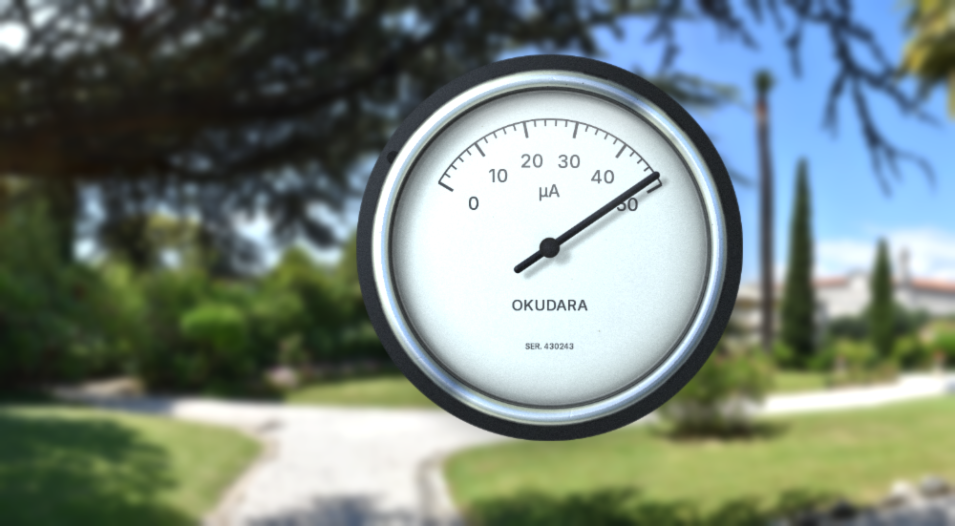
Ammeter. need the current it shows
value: 48 µA
